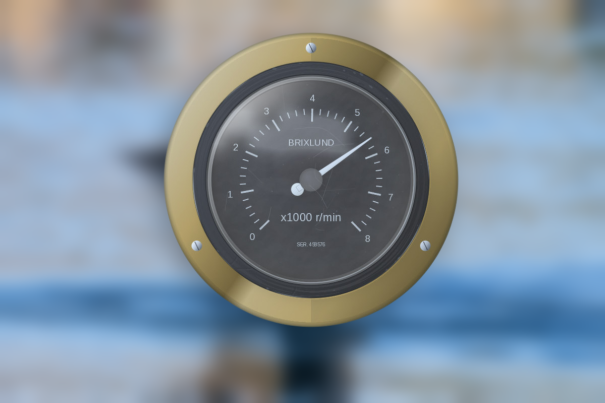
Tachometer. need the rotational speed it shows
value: 5600 rpm
